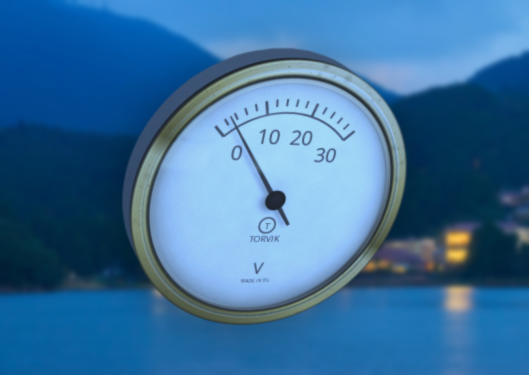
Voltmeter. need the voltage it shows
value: 3 V
